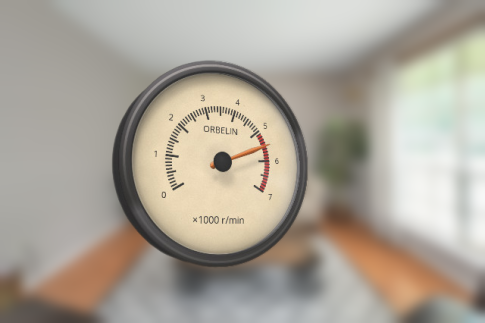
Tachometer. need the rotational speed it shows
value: 5500 rpm
